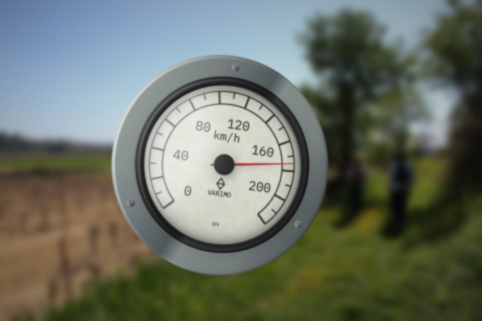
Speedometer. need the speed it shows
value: 175 km/h
